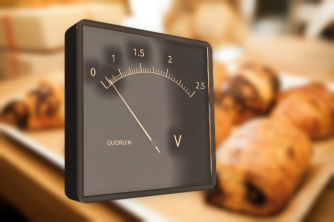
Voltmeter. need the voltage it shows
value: 0.5 V
